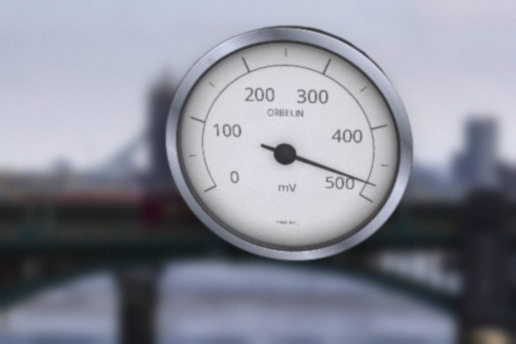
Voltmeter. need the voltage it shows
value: 475 mV
